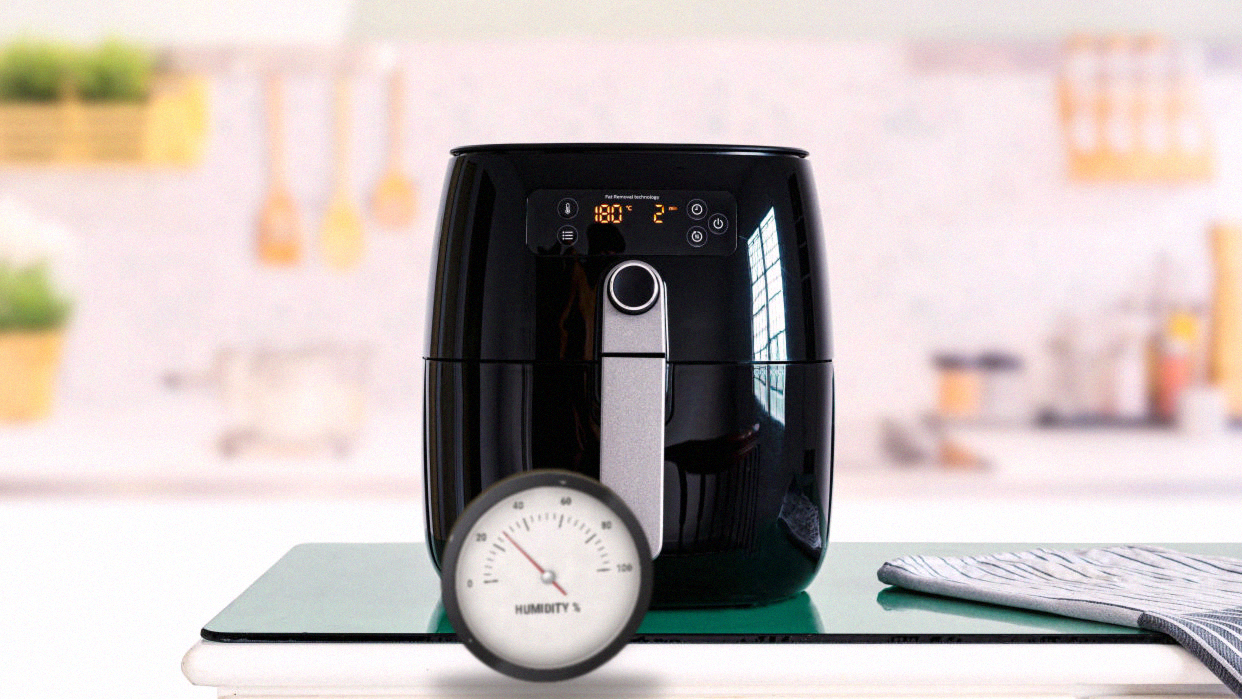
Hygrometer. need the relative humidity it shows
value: 28 %
